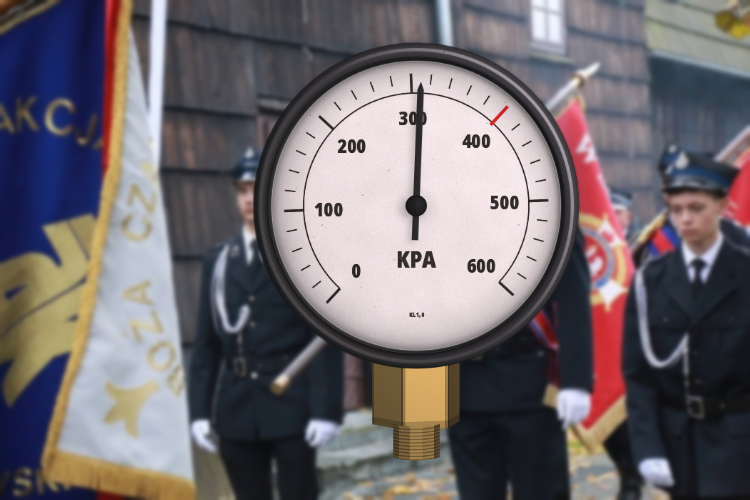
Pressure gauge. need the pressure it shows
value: 310 kPa
